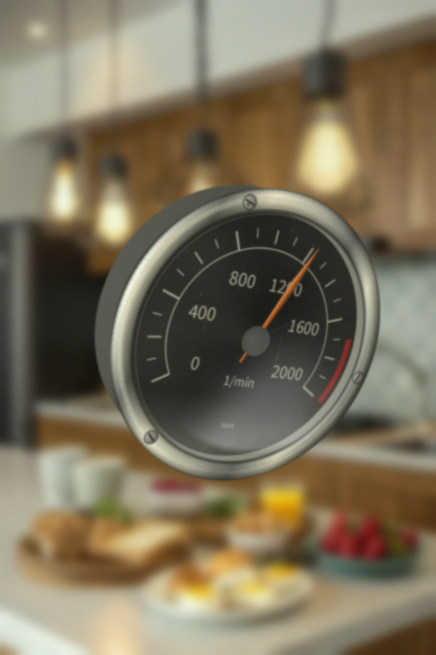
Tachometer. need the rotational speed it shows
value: 1200 rpm
